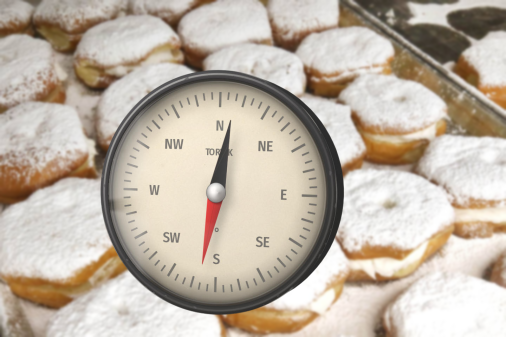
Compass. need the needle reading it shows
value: 190 °
